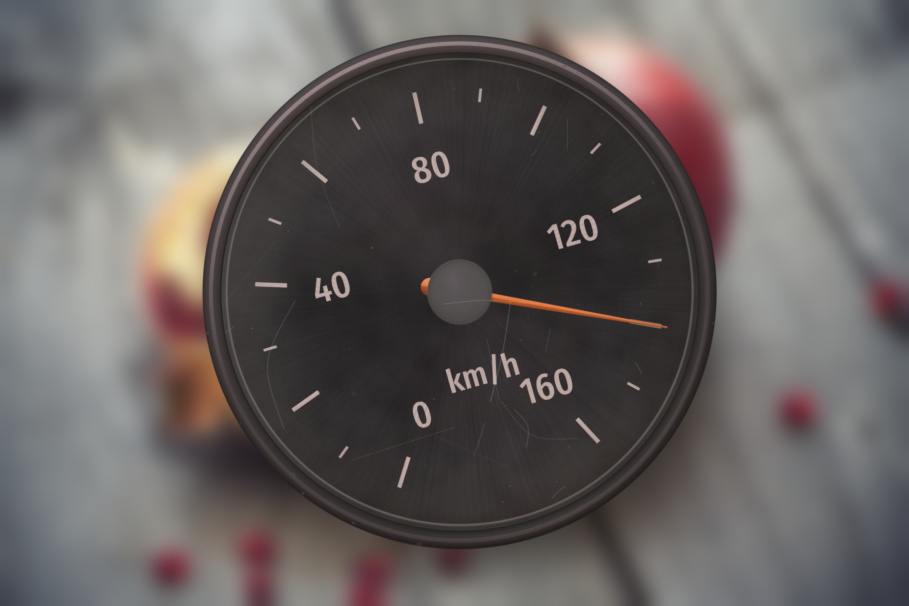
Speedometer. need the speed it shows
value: 140 km/h
